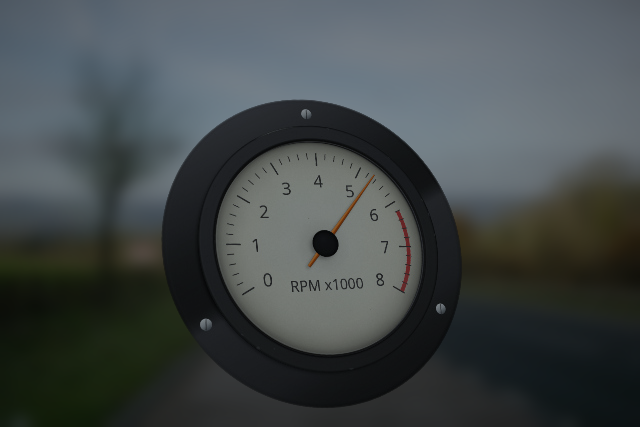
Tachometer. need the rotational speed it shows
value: 5300 rpm
